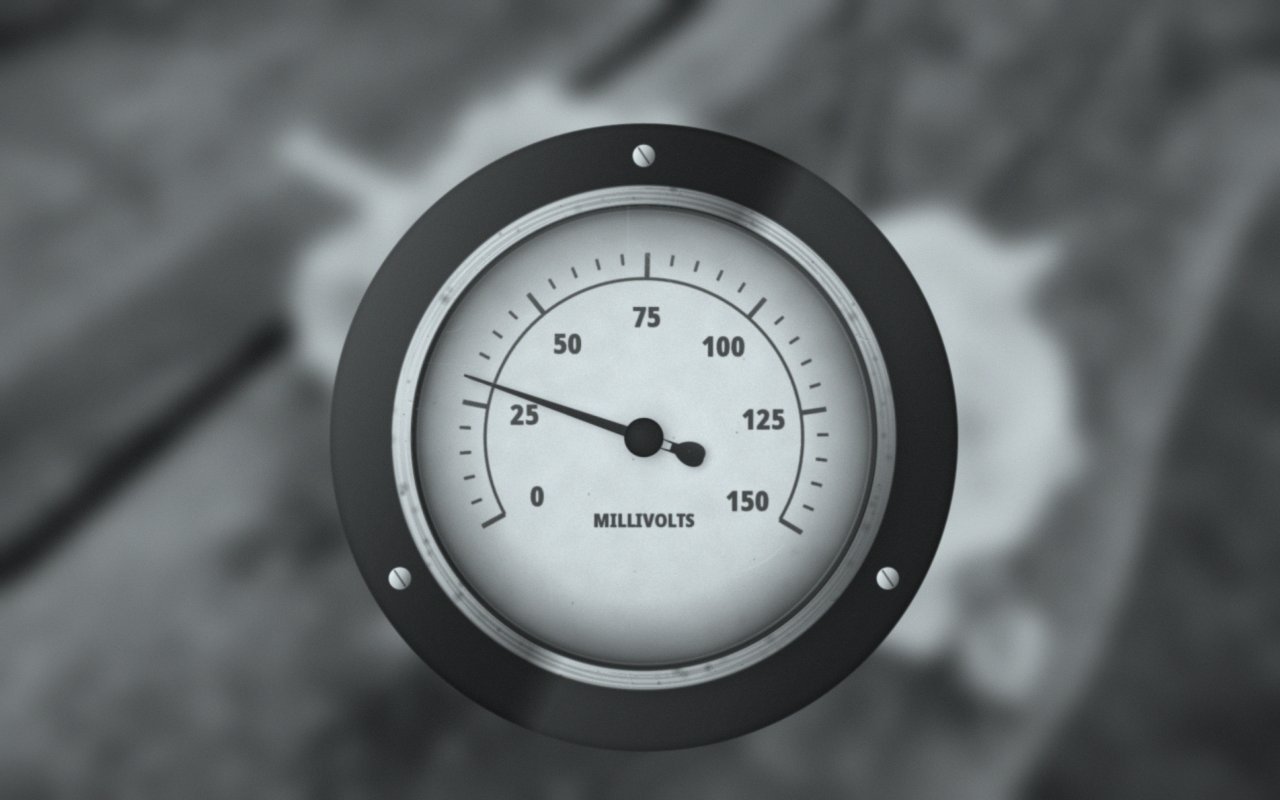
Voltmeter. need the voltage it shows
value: 30 mV
